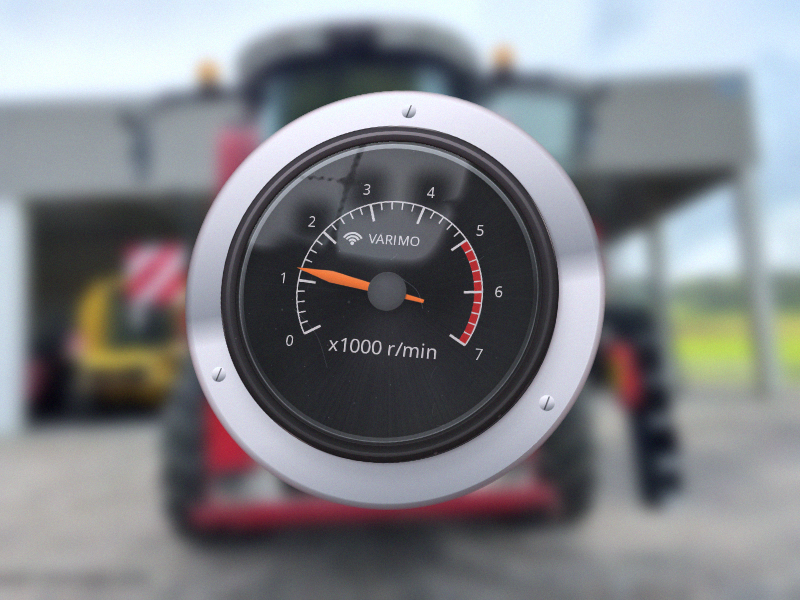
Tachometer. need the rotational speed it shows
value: 1200 rpm
